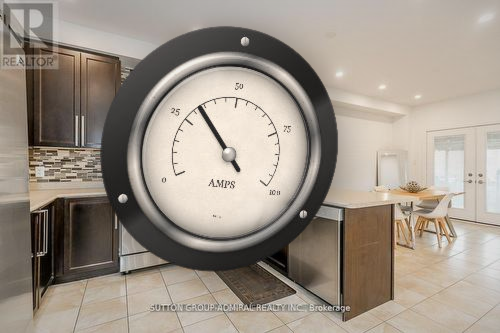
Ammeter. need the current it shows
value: 32.5 A
